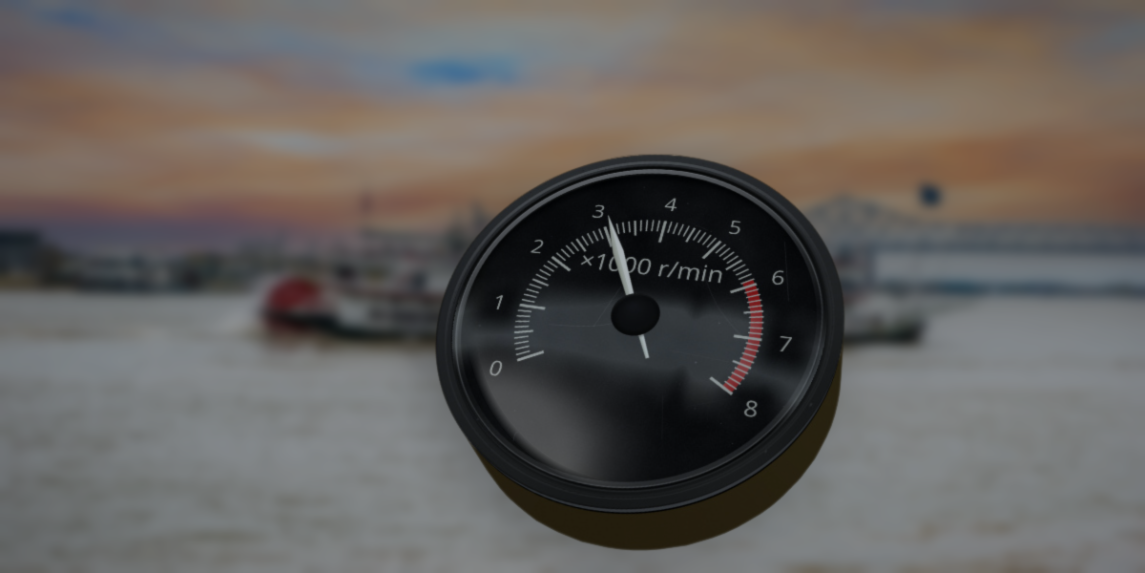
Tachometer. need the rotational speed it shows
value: 3100 rpm
